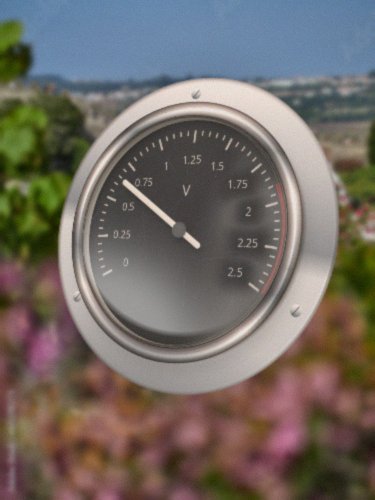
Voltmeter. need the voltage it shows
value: 0.65 V
